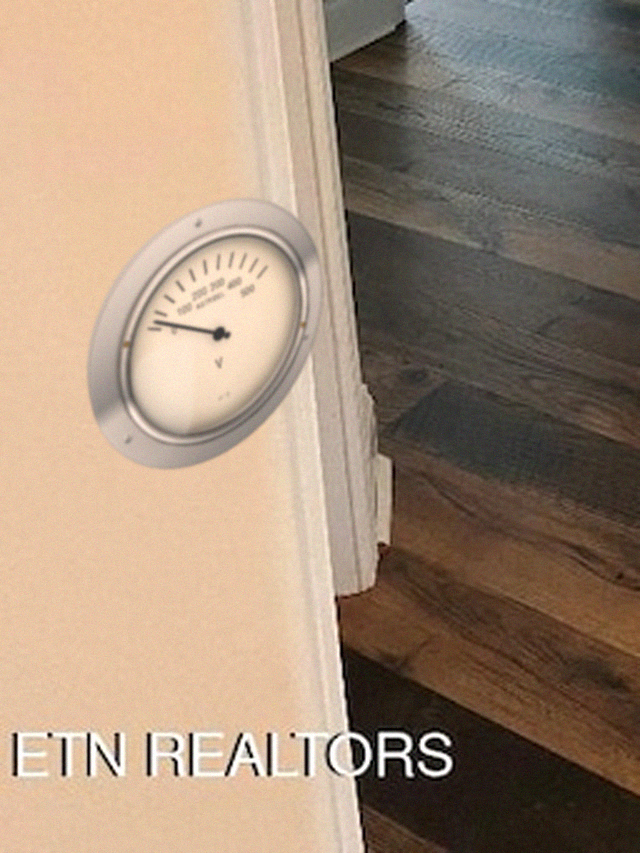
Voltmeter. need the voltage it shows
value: 25 V
